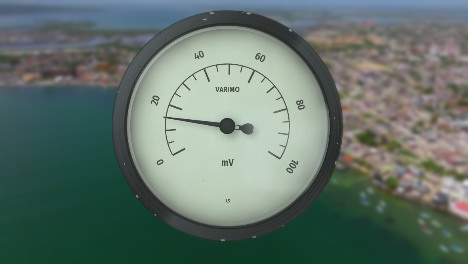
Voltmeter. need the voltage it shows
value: 15 mV
